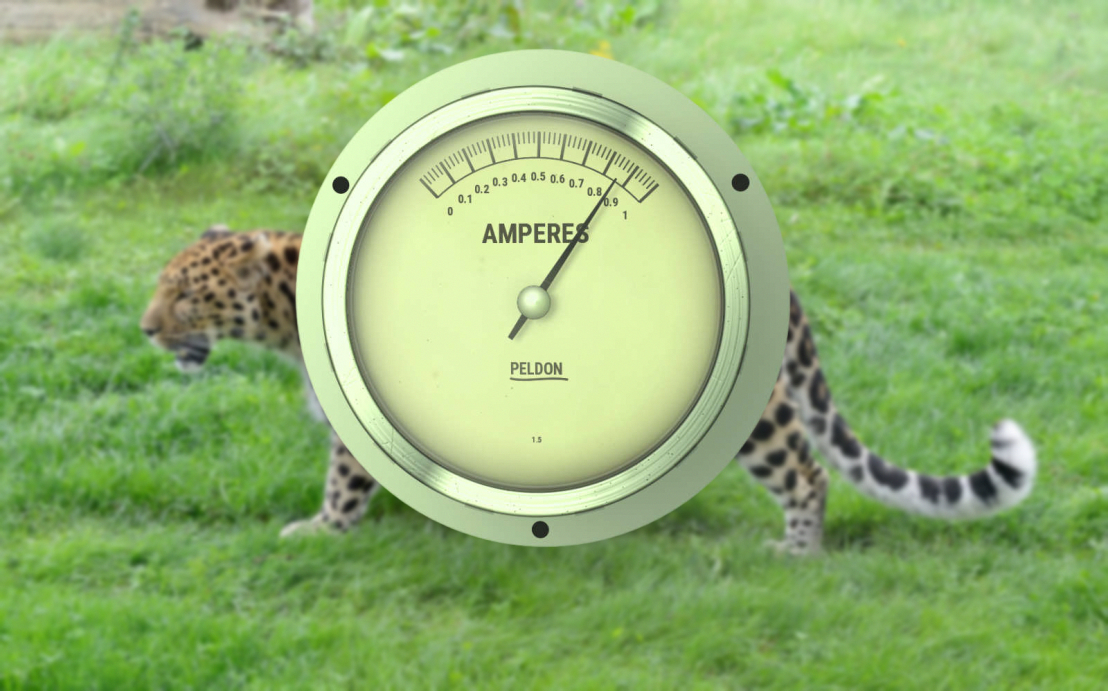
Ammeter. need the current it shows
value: 0.86 A
